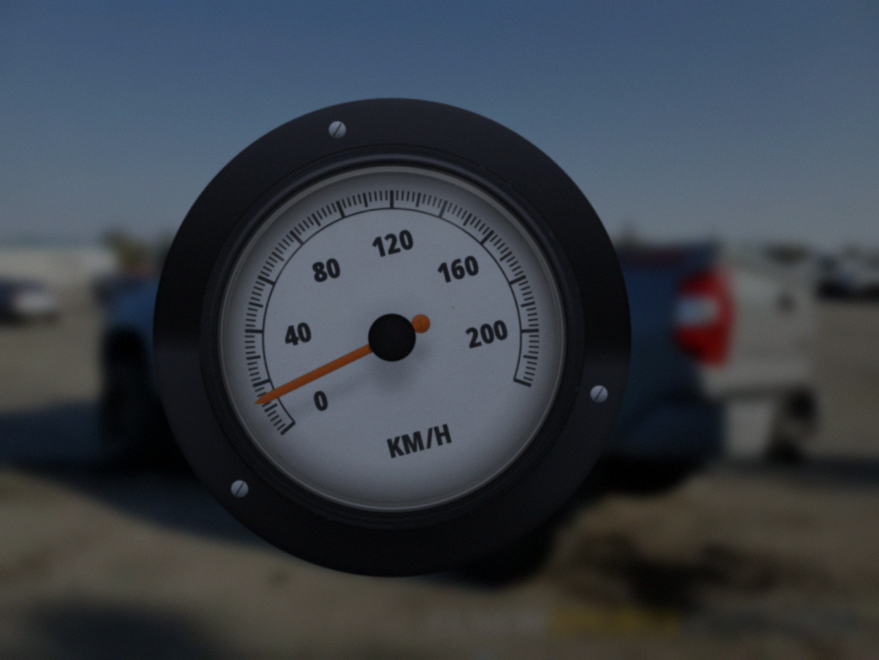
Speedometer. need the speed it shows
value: 14 km/h
